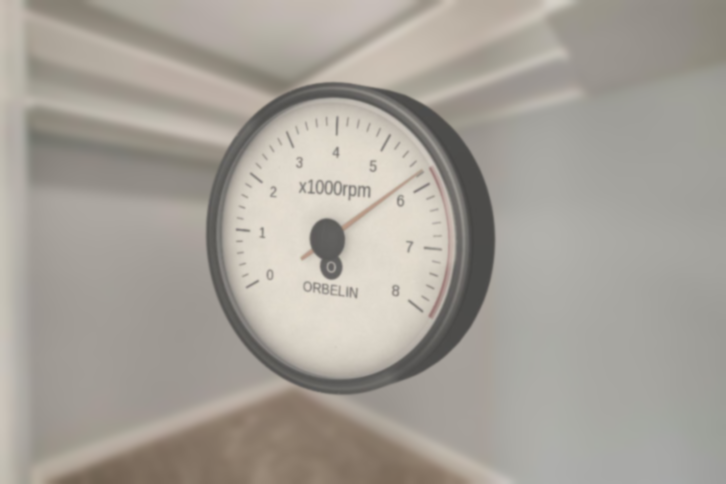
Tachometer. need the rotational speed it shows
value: 5800 rpm
